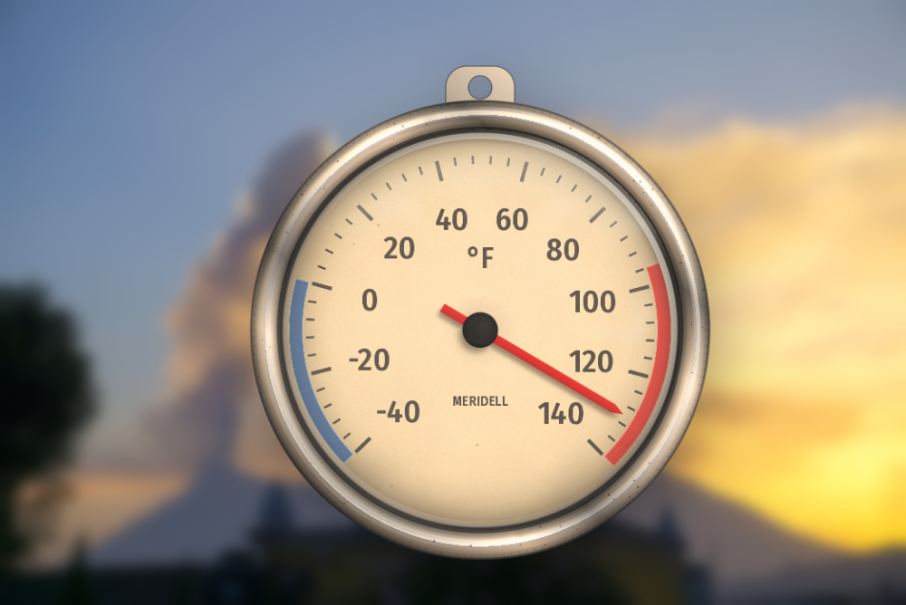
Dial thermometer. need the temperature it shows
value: 130 °F
